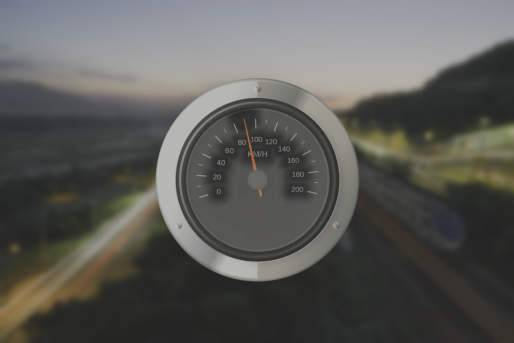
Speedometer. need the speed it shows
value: 90 km/h
